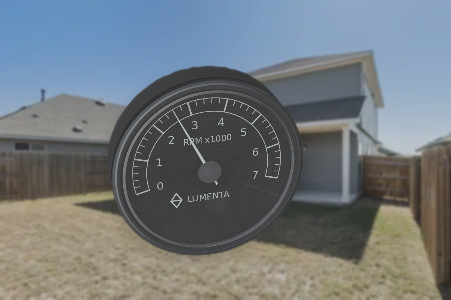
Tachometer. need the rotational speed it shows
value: 2600 rpm
